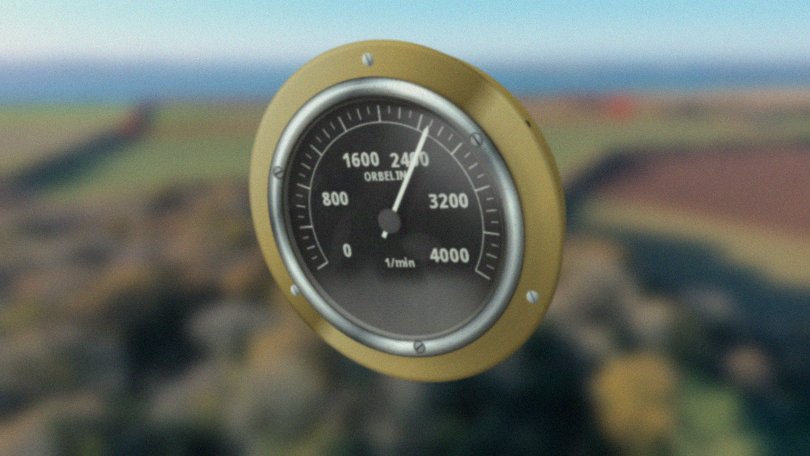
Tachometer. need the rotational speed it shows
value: 2500 rpm
